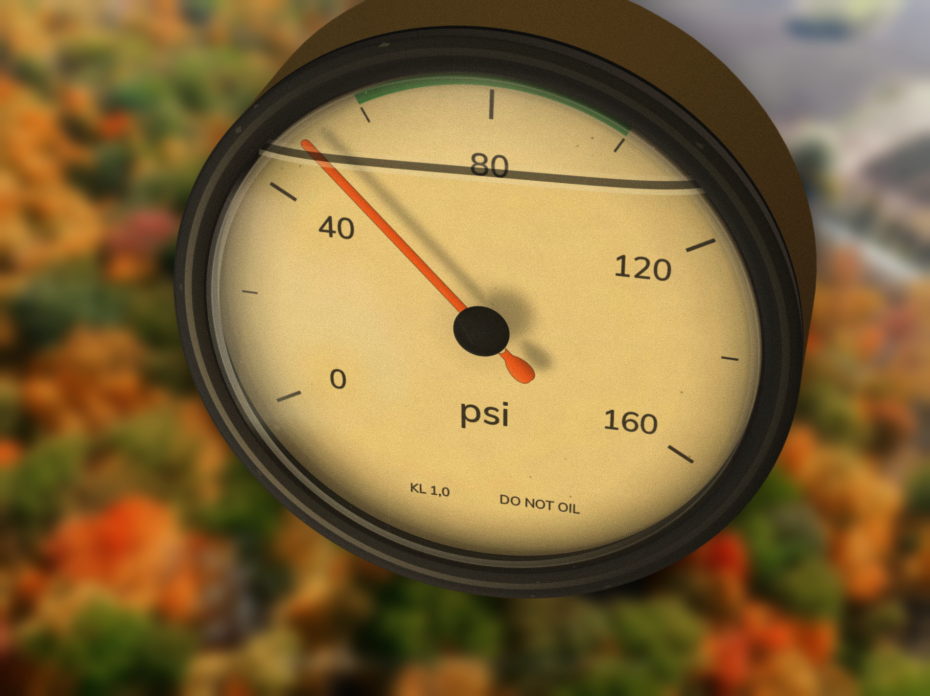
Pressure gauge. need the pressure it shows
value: 50 psi
